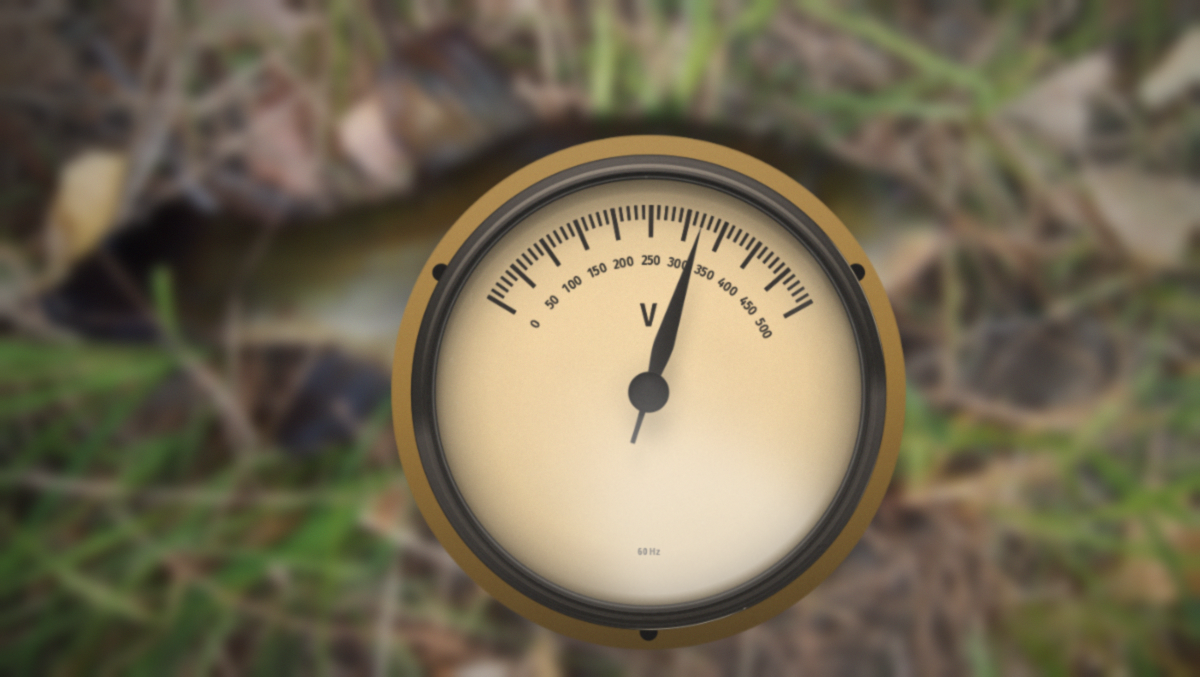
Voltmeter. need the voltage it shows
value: 320 V
